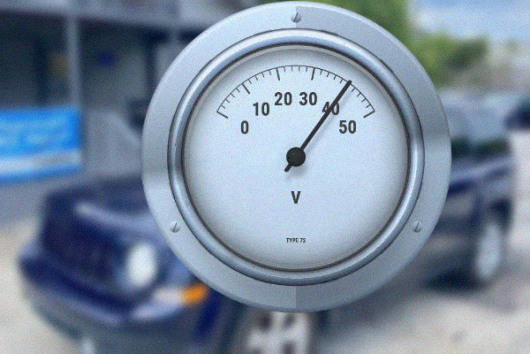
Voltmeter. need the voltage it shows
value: 40 V
